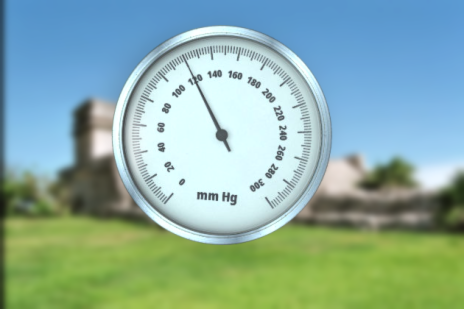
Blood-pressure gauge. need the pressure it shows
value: 120 mmHg
